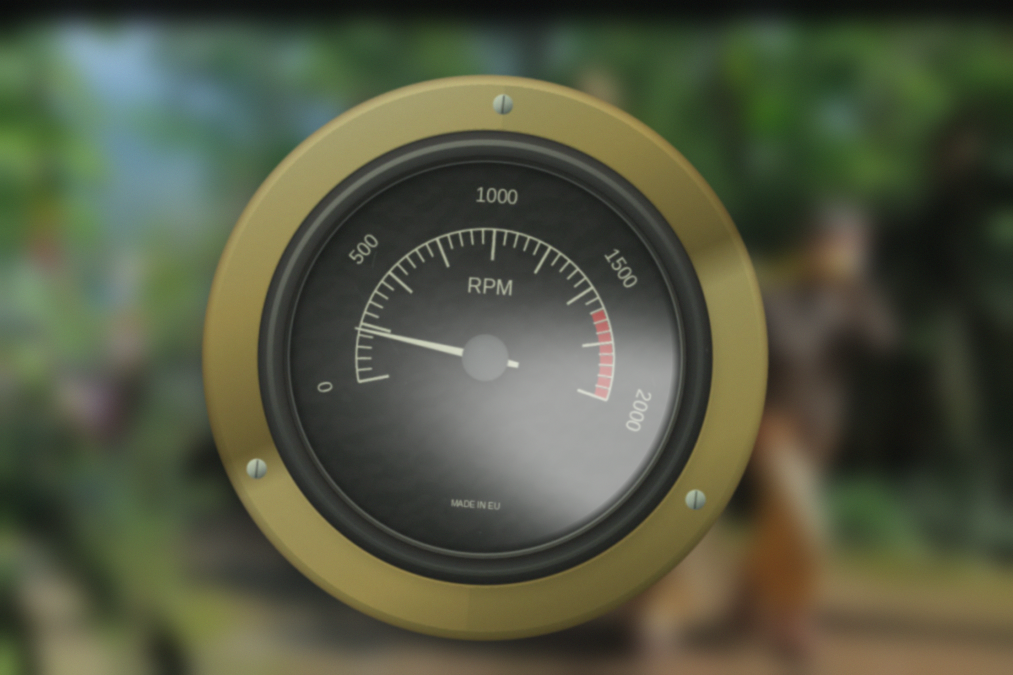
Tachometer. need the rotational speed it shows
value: 225 rpm
